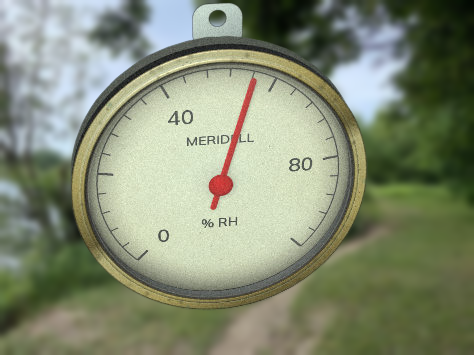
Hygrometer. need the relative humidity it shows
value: 56 %
